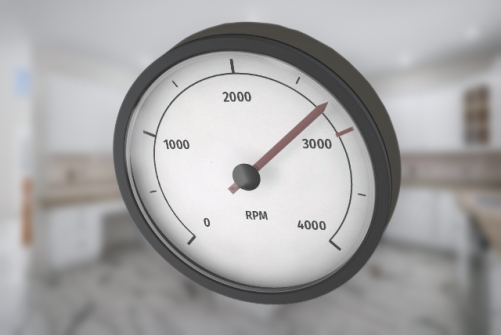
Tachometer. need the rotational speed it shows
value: 2750 rpm
